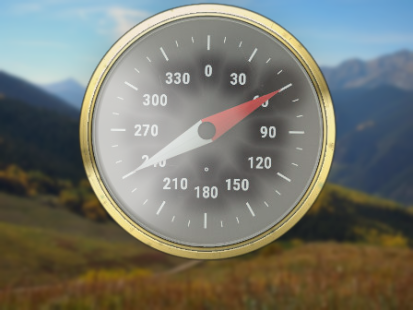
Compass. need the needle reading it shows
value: 60 °
